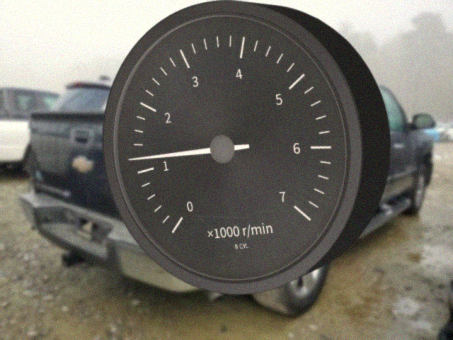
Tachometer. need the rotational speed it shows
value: 1200 rpm
